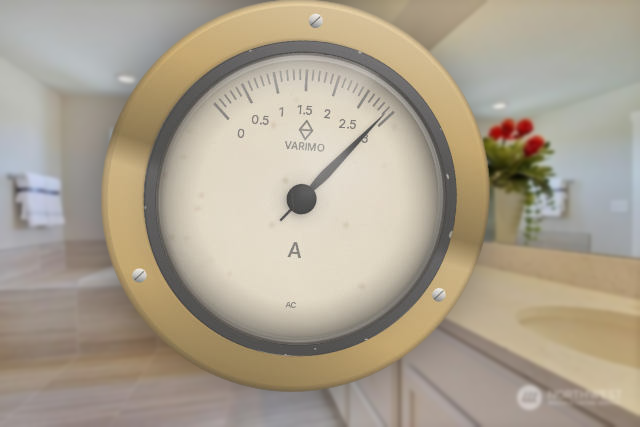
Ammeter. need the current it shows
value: 2.9 A
